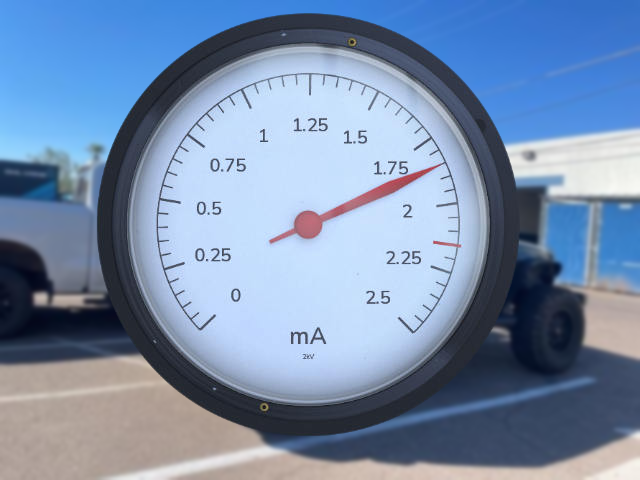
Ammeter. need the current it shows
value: 1.85 mA
